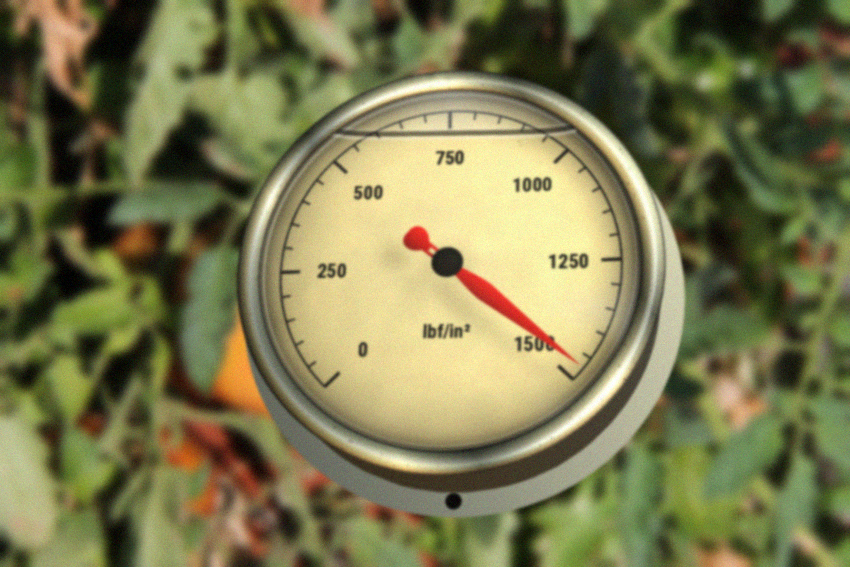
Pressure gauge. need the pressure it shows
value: 1475 psi
